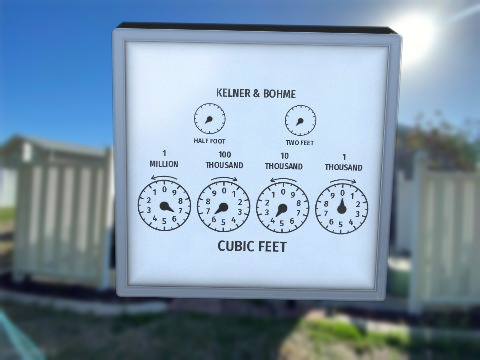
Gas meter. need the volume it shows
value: 664000 ft³
